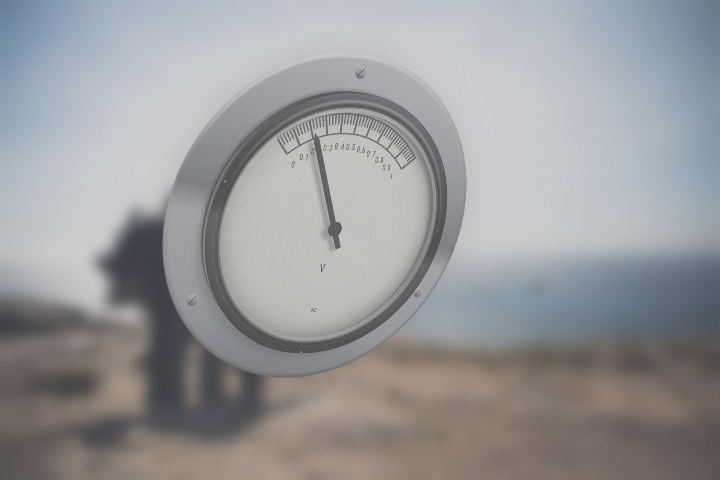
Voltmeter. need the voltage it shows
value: 0.2 V
